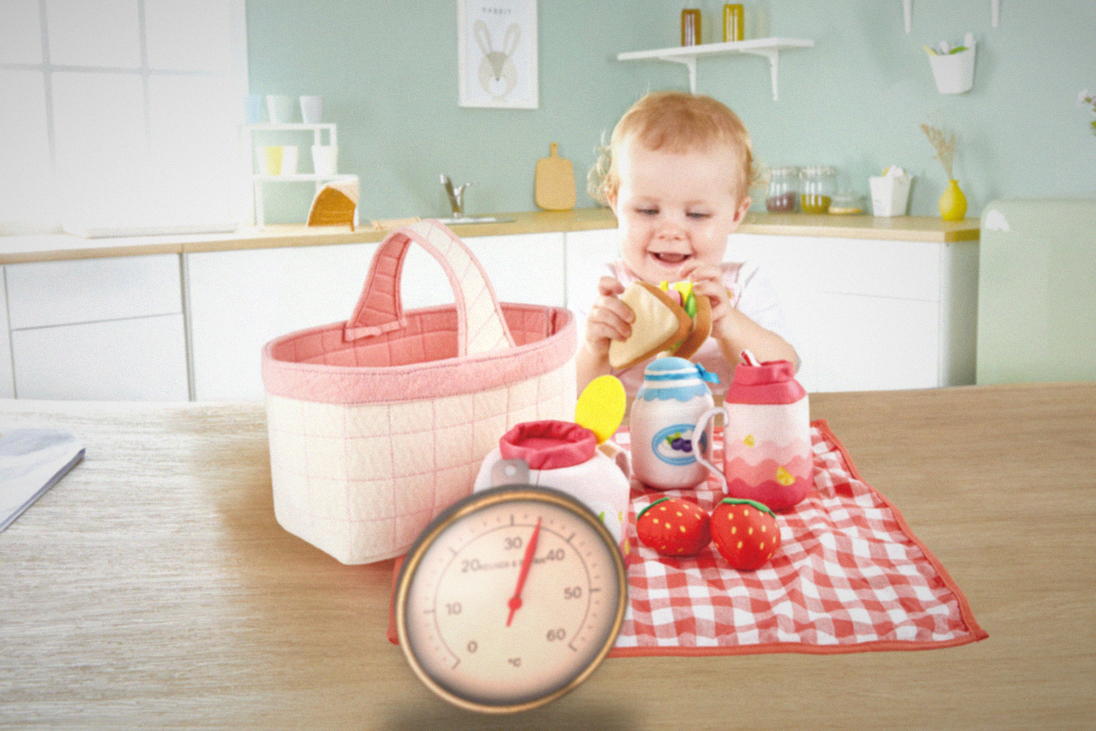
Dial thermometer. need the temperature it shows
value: 34 °C
